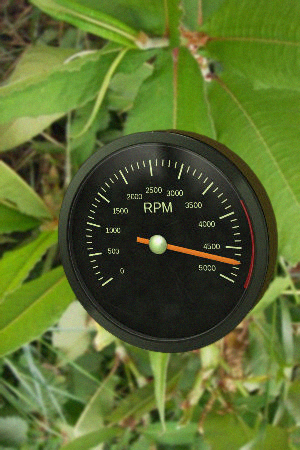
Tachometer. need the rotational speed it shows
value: 4700 rpm
